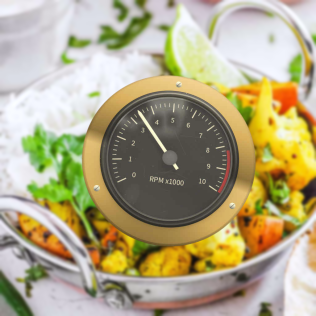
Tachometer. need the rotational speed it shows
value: 3400 rpm
